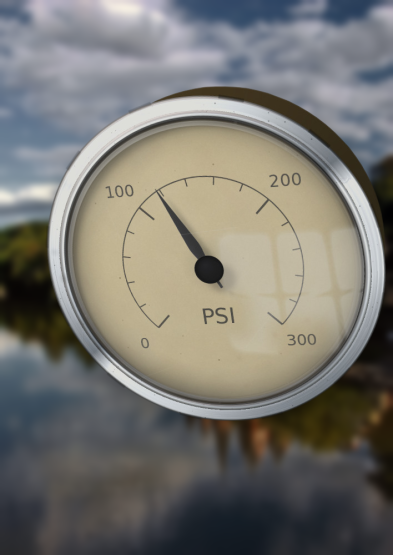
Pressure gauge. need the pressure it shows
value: 120 psi
